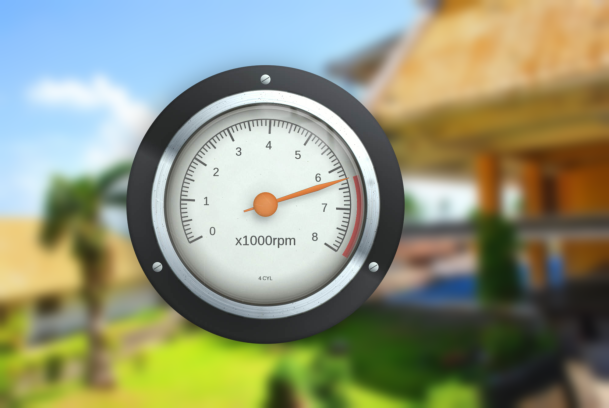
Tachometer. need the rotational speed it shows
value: 6300 rpm
